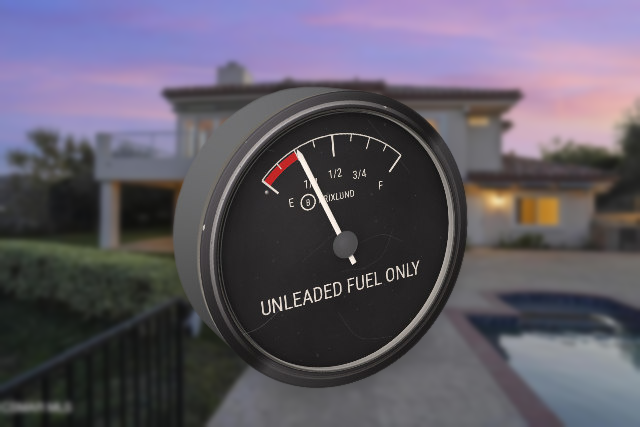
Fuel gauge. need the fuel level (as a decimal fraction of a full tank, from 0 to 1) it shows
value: 0.25
